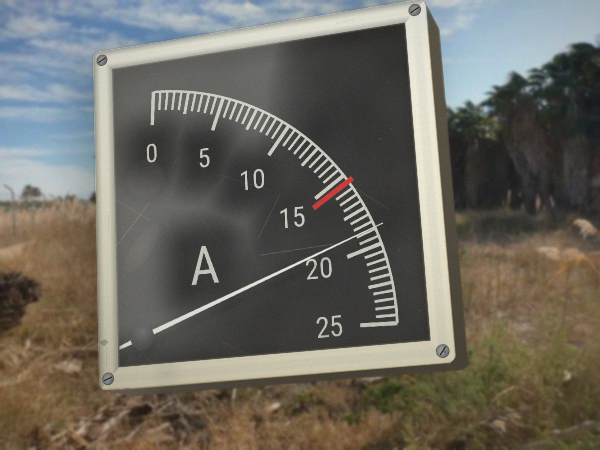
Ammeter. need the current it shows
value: 19 A
